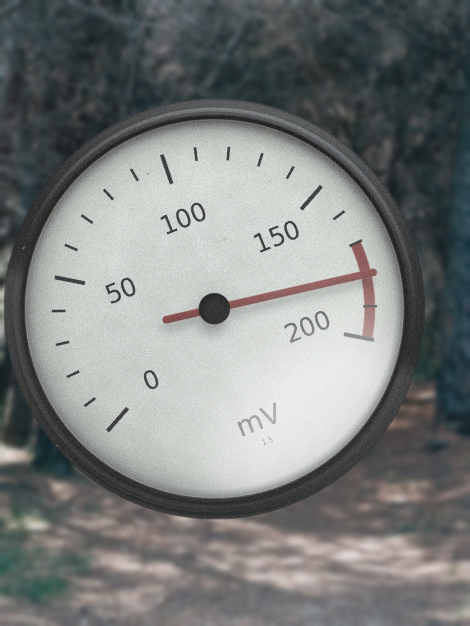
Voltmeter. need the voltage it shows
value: 180 mV
